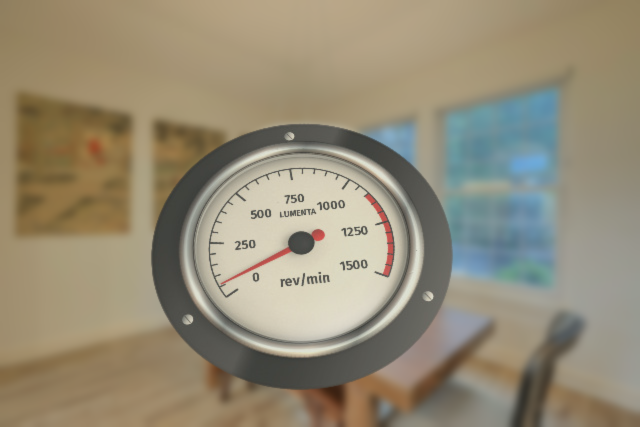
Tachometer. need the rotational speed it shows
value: 50 rpm
